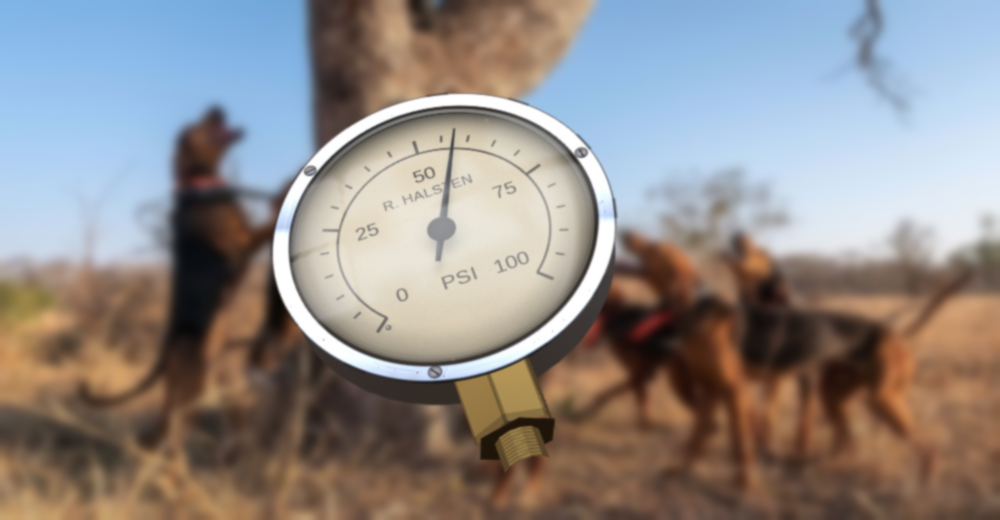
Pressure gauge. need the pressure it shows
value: 57.5 psi
